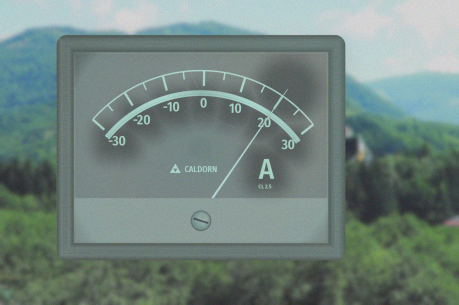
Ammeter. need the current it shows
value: 20 A
